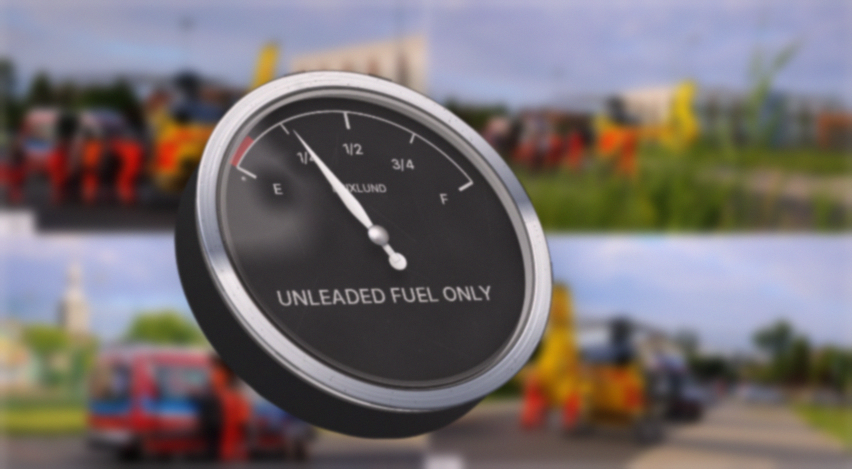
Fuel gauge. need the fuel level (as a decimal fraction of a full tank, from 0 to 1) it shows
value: 0.25
